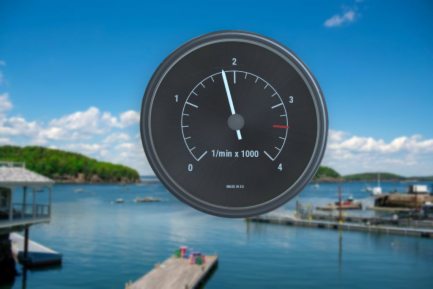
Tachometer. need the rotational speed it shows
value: 1800 rpm
